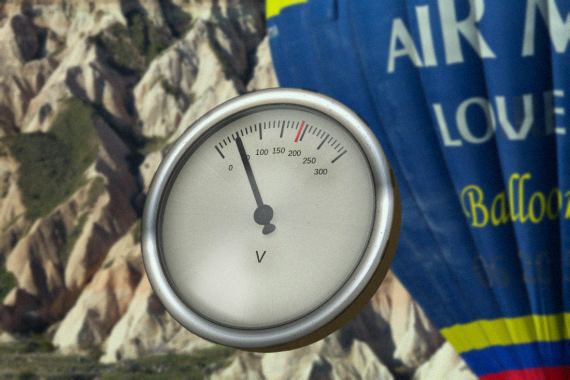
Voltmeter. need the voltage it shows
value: 50 V
